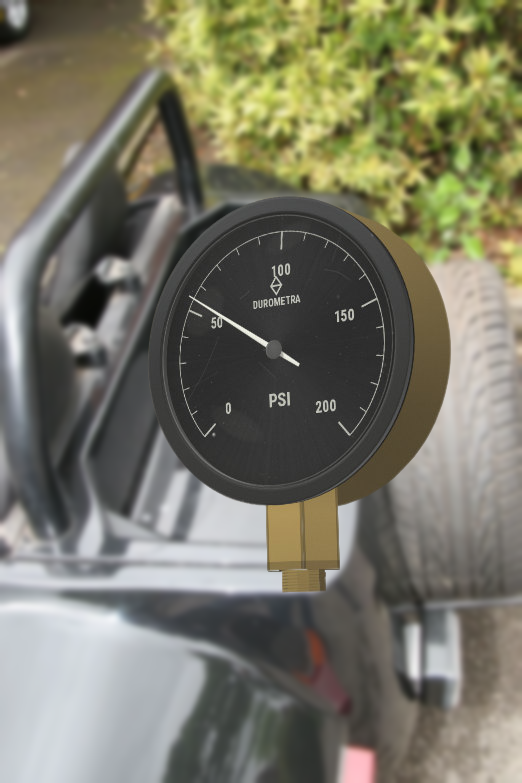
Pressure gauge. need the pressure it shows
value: 55 psi
